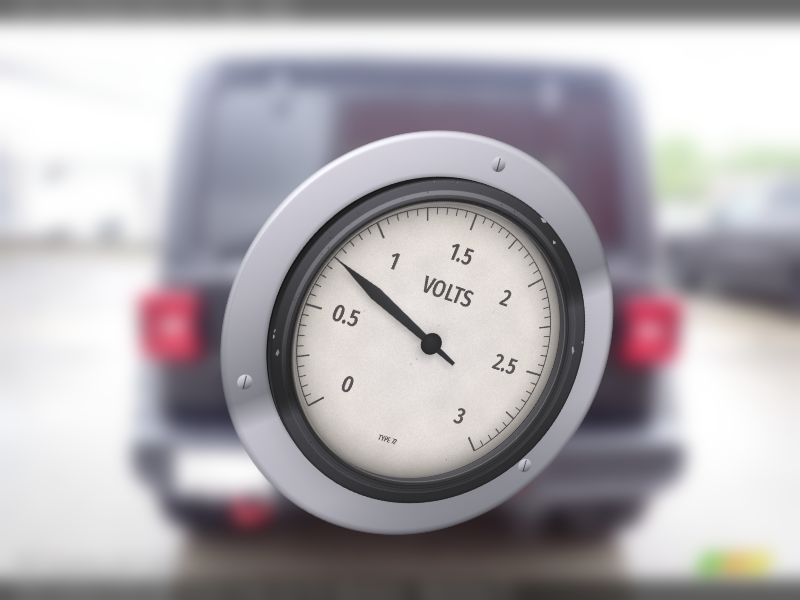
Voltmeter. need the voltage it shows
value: 0.75 V
